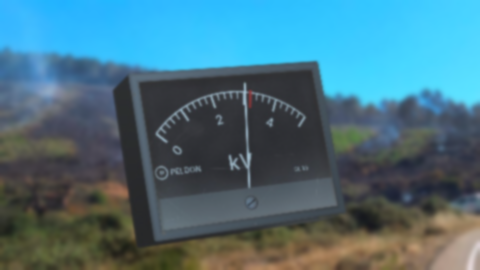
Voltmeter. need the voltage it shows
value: 3 kV
